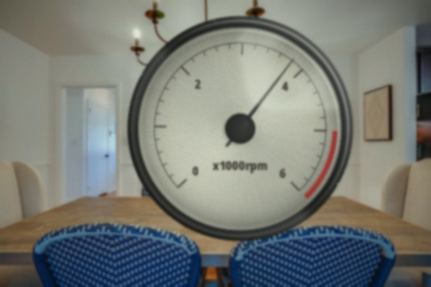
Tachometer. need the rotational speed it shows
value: 3800 rpm
